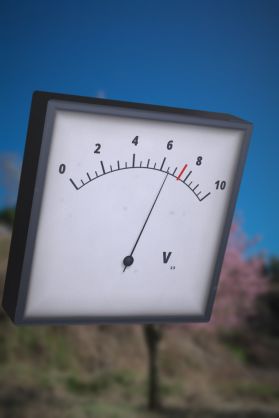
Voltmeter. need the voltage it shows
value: 6.5 V
